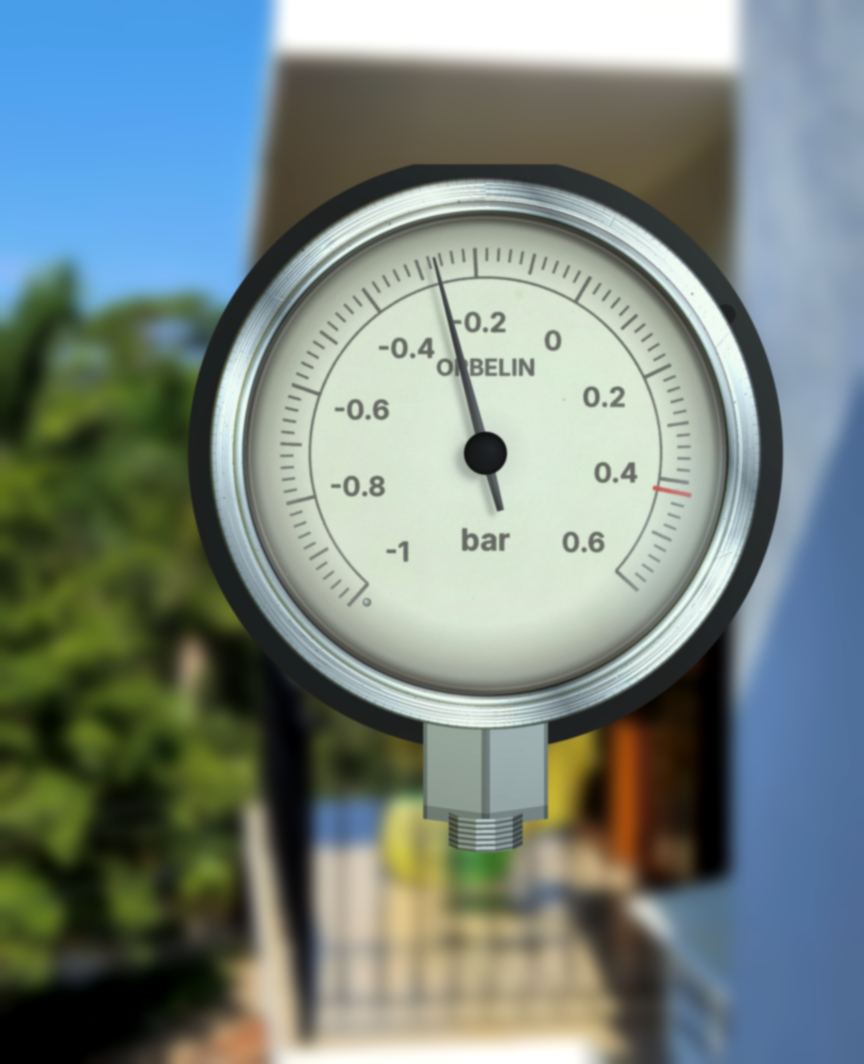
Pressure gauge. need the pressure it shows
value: -0.27 bar
